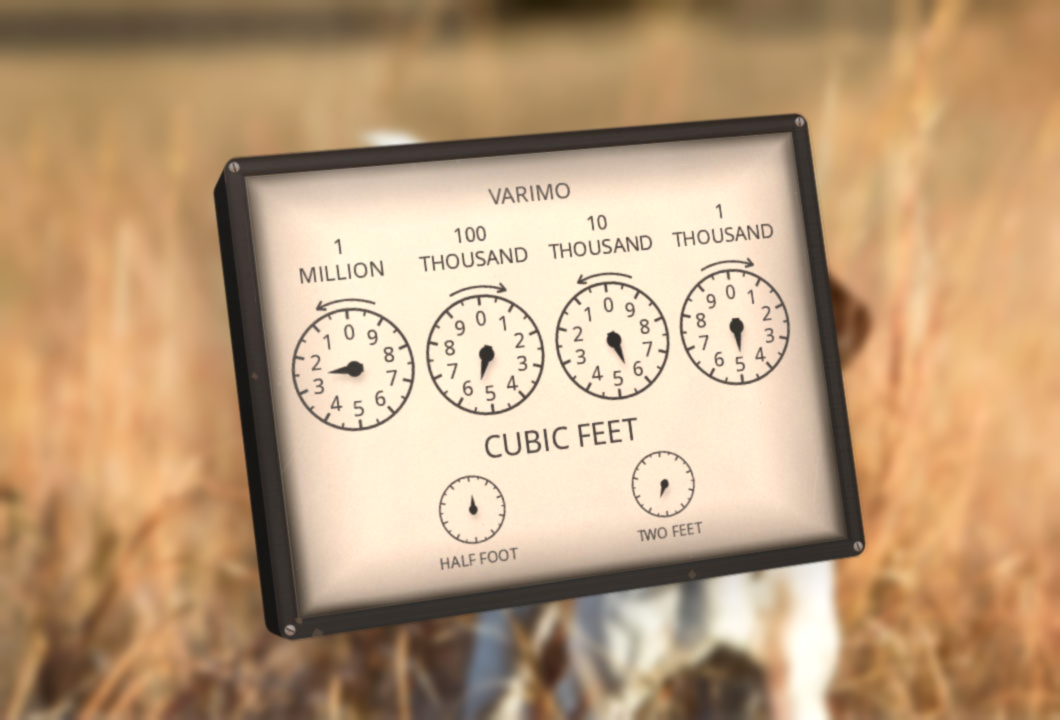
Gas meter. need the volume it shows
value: 255500 ft³
